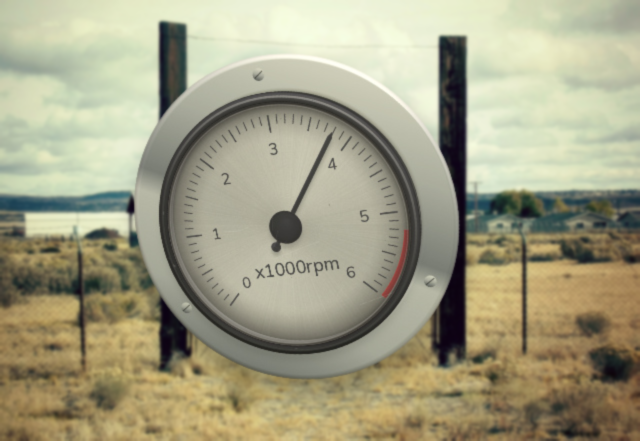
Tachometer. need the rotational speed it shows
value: 3800 rpm
